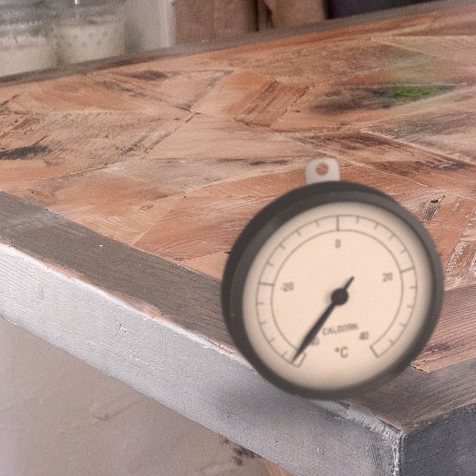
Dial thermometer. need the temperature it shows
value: -38 °C
